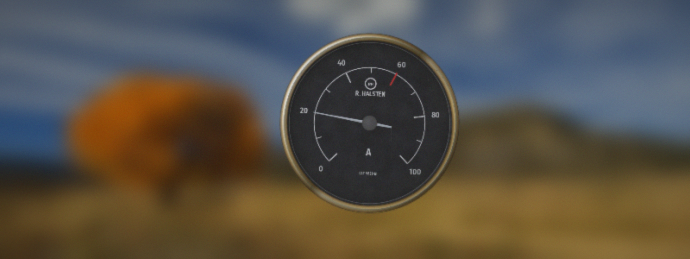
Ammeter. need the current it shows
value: 20 A
